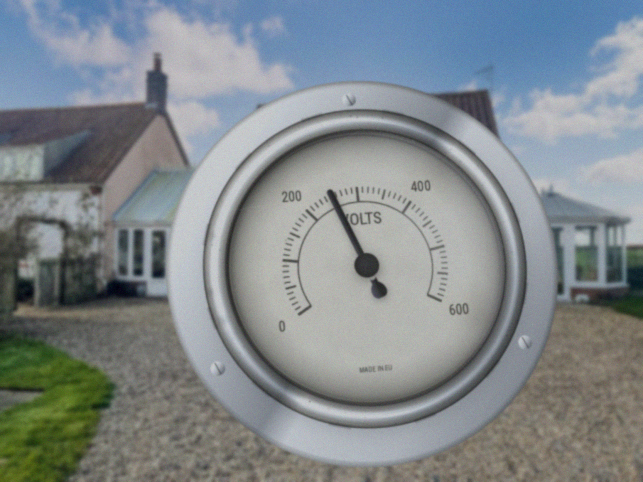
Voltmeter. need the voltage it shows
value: 250 V
